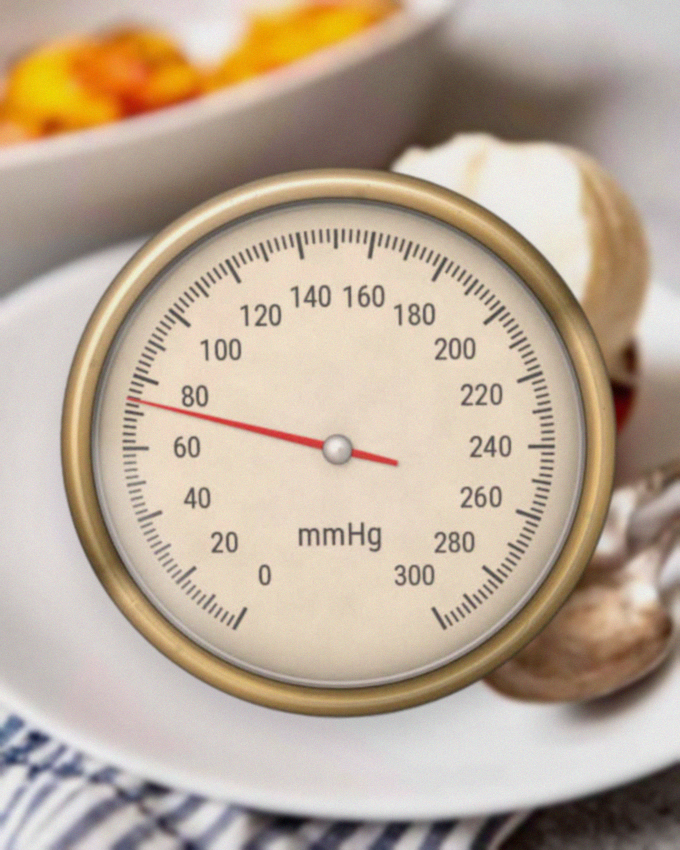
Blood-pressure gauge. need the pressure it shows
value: 74 mmHg
